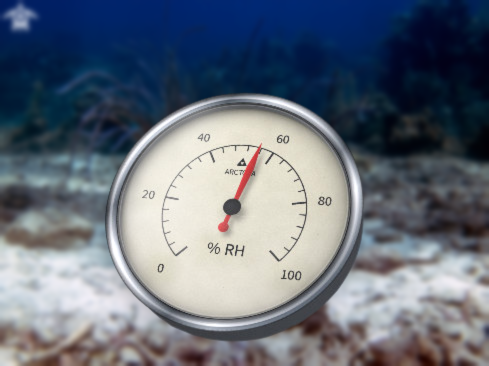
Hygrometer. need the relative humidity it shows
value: 56 %
